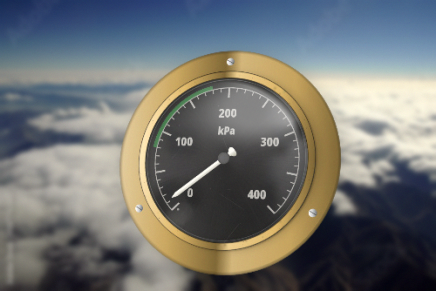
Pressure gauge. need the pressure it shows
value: 10 kPa
